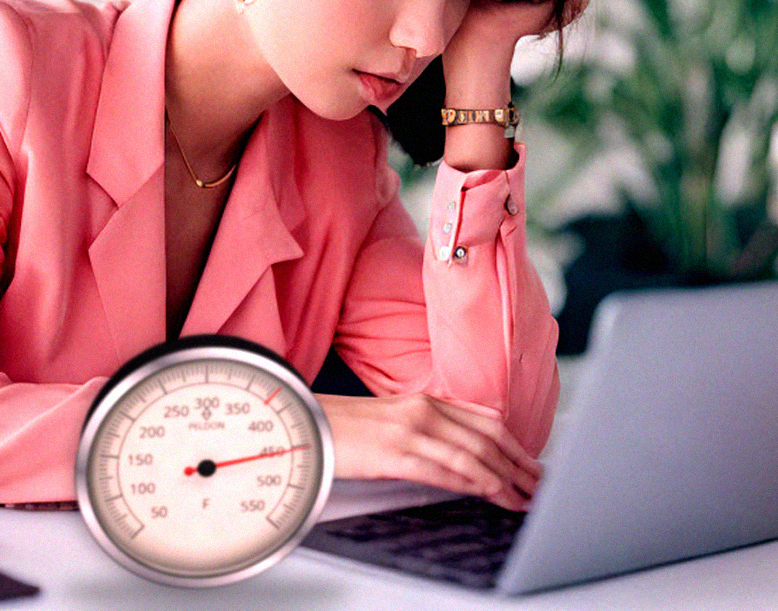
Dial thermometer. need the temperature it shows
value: 450 °F
